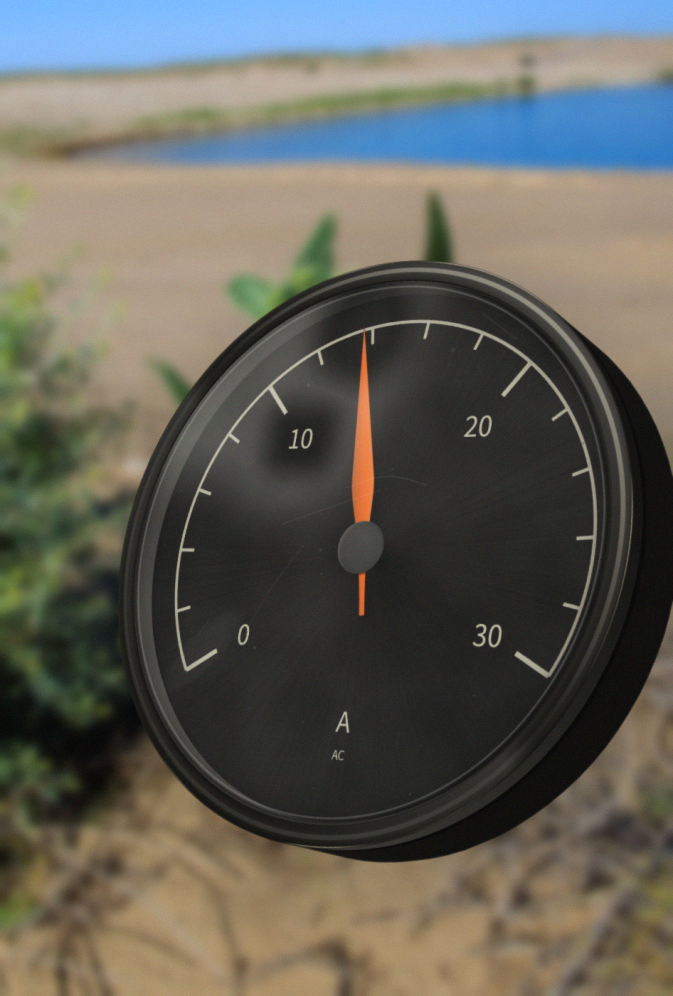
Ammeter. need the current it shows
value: 14 A
